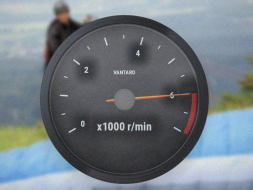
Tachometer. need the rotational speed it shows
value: 6000 rpm
